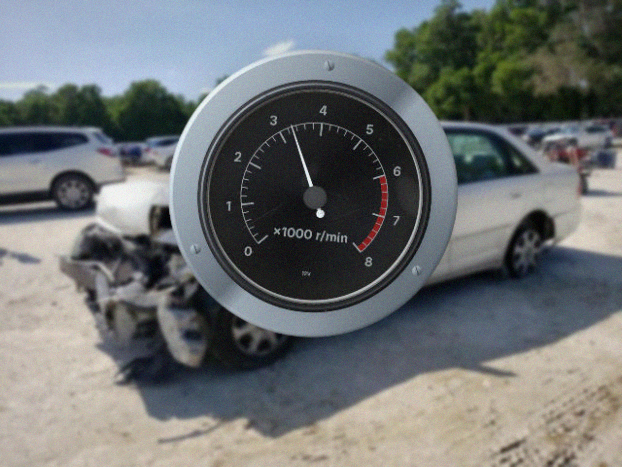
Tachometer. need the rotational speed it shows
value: 3300 rpm
